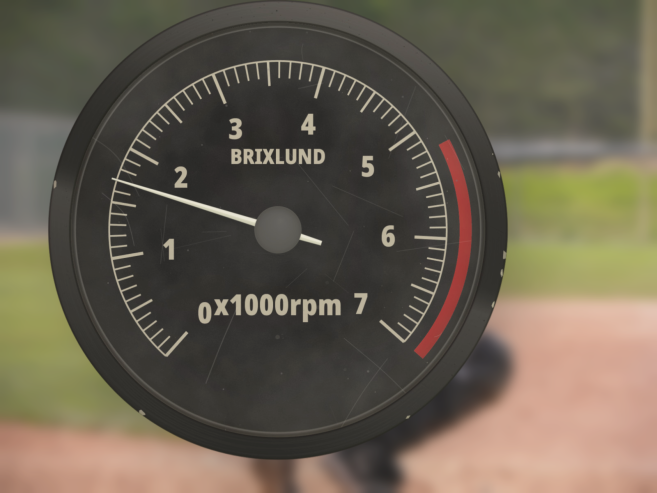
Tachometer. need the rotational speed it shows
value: 1700 rpm
